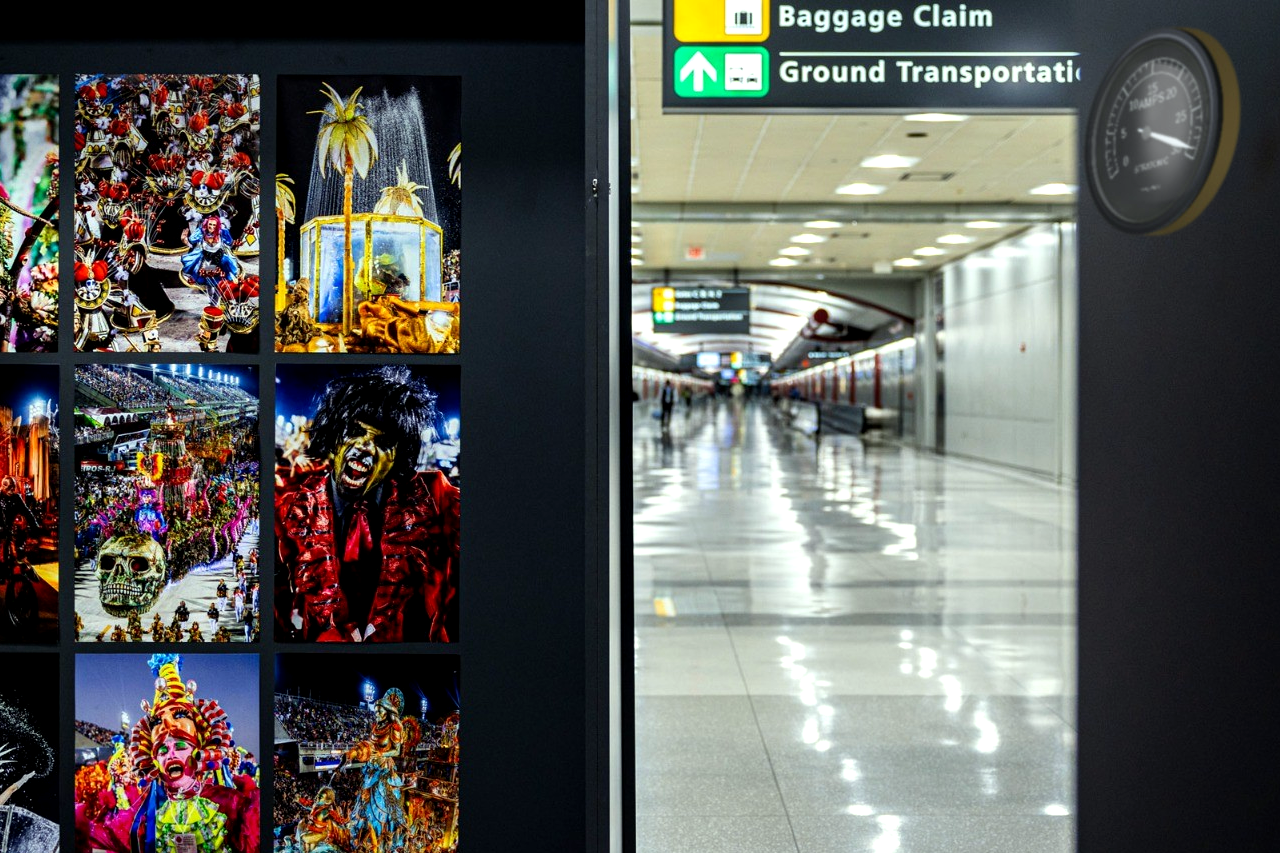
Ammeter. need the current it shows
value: 29 A
